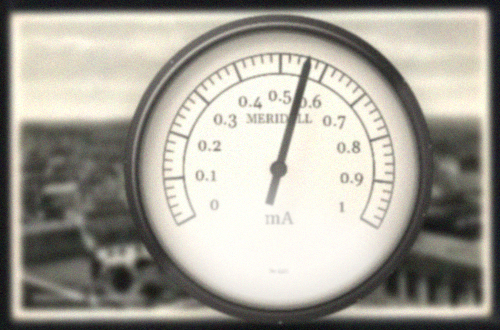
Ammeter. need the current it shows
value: 0.56 mA
